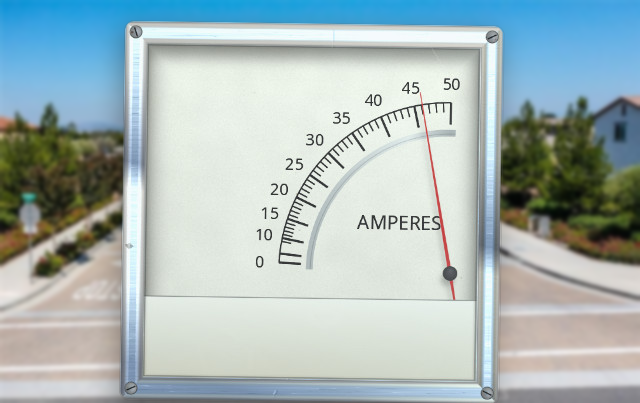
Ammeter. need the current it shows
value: 46 A
